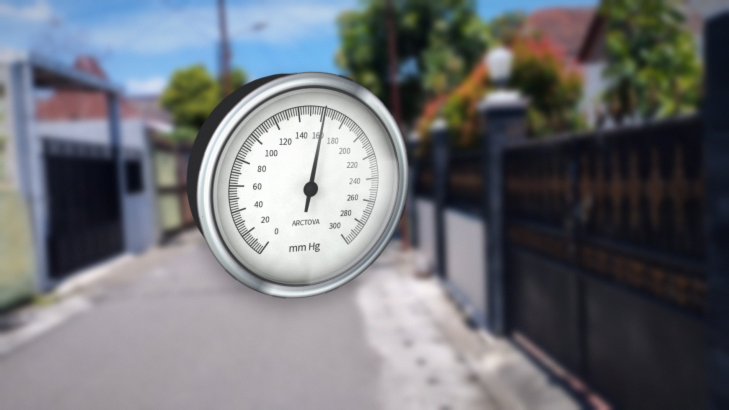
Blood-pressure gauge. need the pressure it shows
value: 160 mmHg
